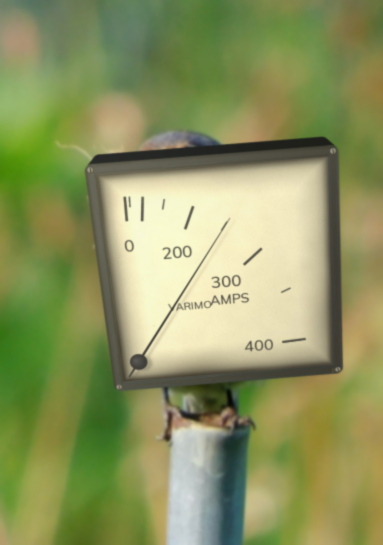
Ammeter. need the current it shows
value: 250 A
